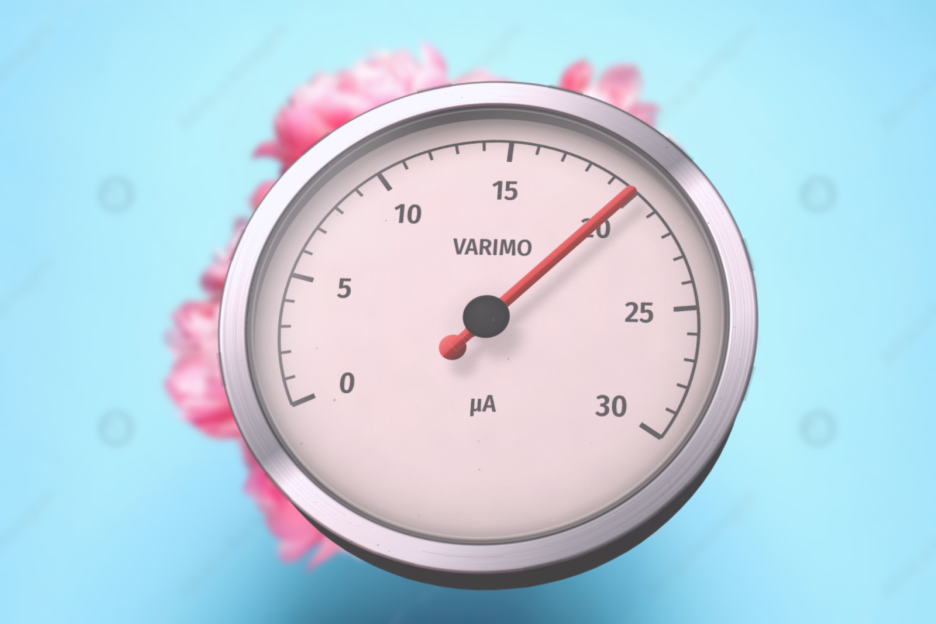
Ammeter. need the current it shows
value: 20 µA
